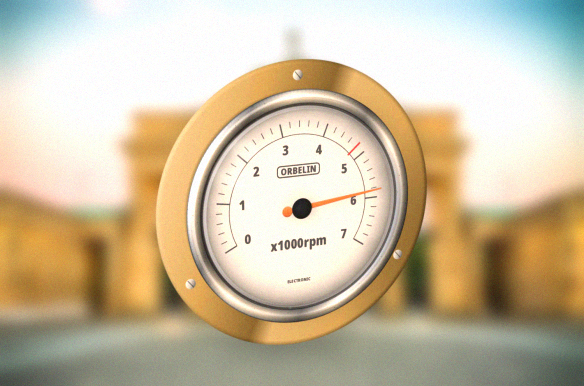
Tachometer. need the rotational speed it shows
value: 5800 rpm
